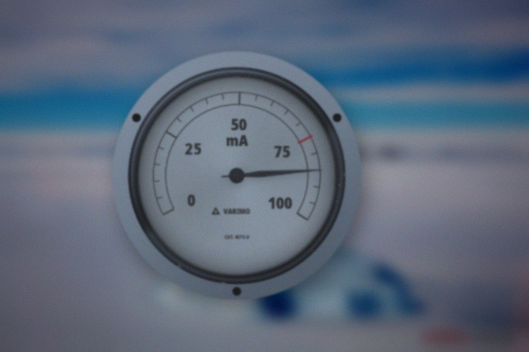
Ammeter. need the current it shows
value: 85 mA
